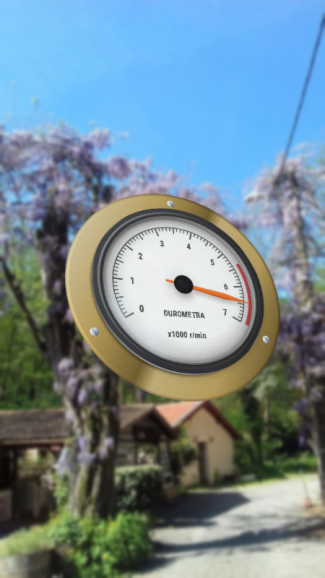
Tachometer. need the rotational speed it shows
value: 6500 rpm
